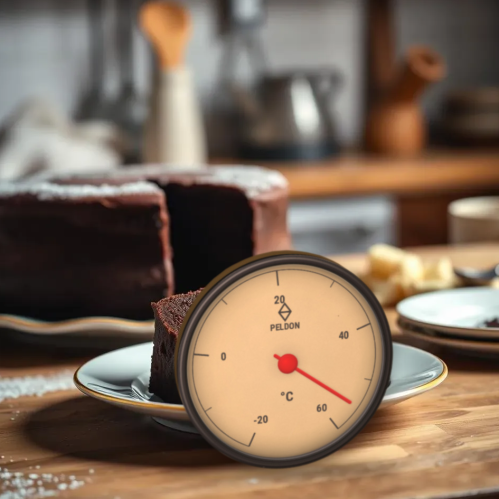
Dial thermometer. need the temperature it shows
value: 55 °C
